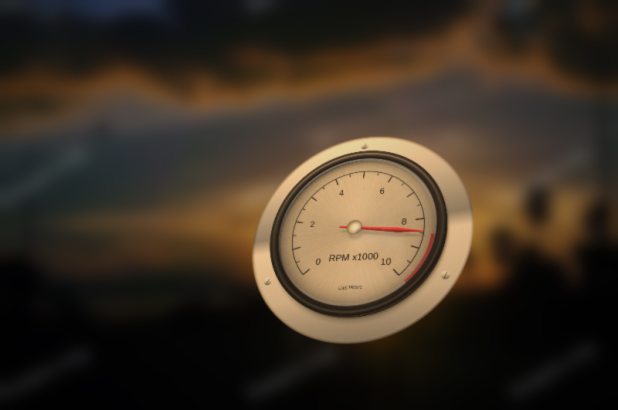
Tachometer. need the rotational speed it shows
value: 8500 rpm
